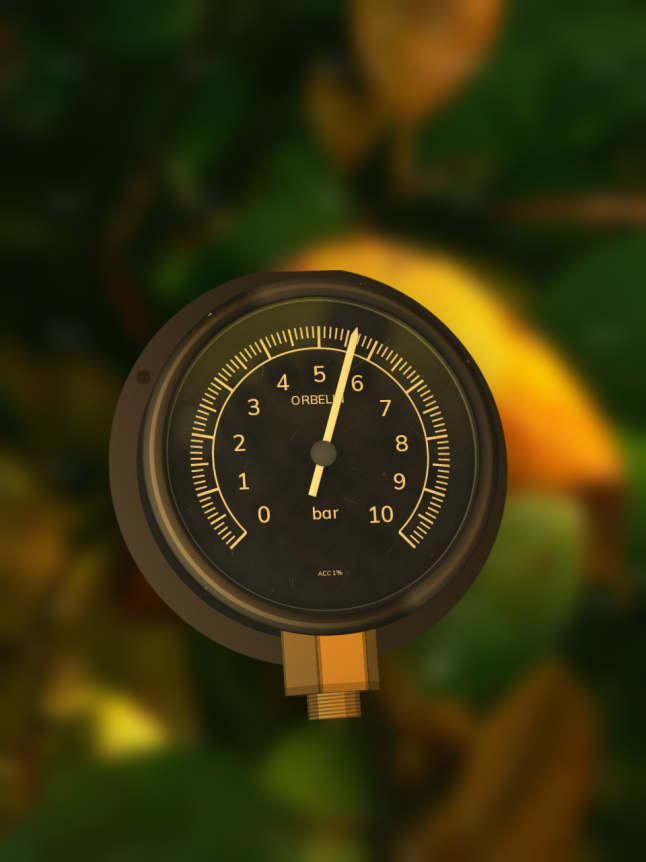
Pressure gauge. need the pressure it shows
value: 5.6 bar
